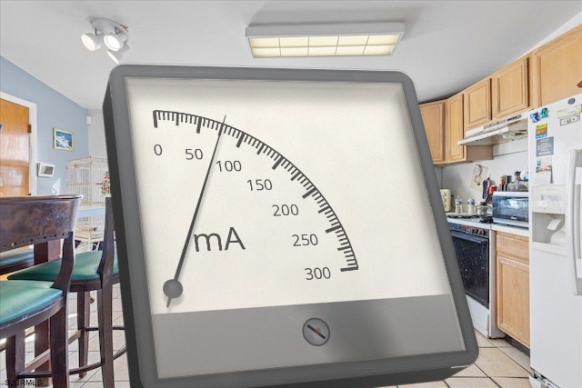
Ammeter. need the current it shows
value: 75 mA
